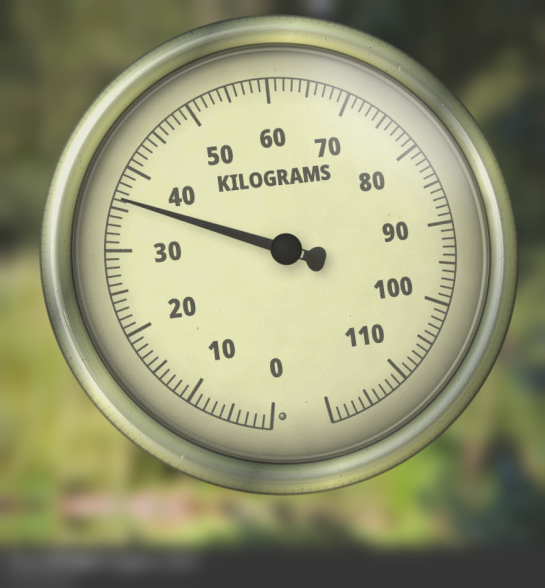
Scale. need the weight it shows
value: 36 kg
